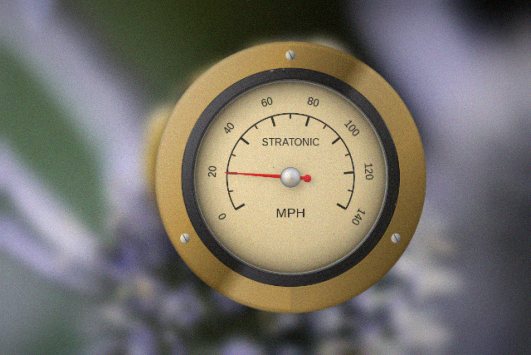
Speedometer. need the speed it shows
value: 20 mph
